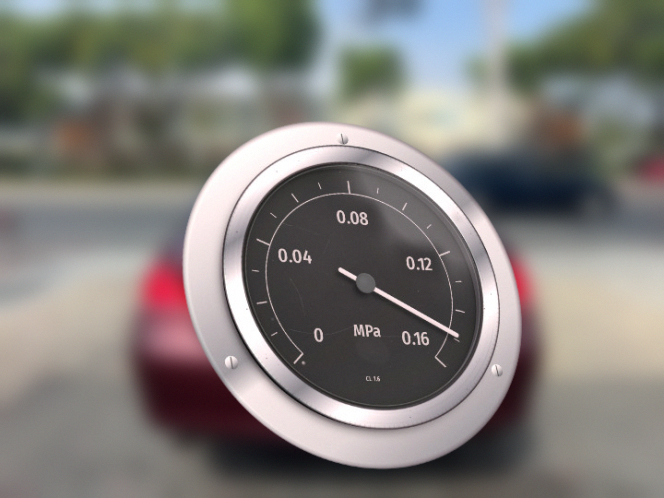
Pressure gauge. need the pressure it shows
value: 0.15 MPa
